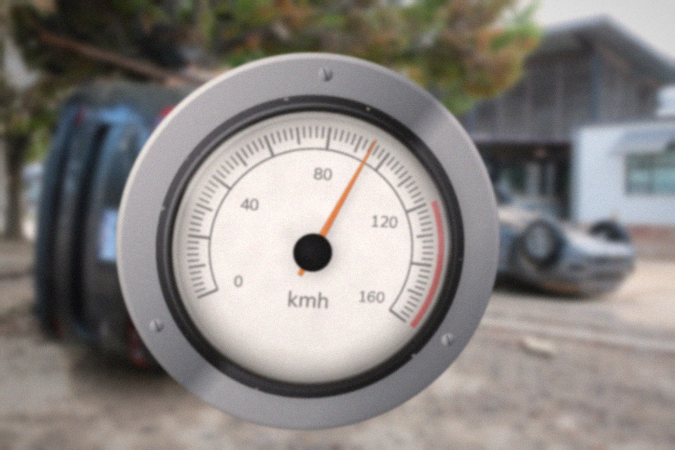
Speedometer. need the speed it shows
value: 94 km/h
